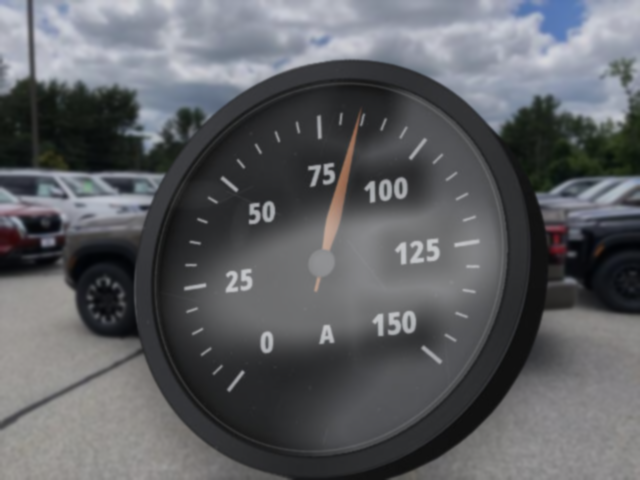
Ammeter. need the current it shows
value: 85 A
